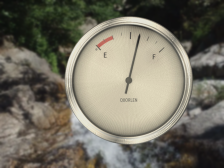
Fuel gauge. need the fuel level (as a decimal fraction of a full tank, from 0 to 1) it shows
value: 0.625
